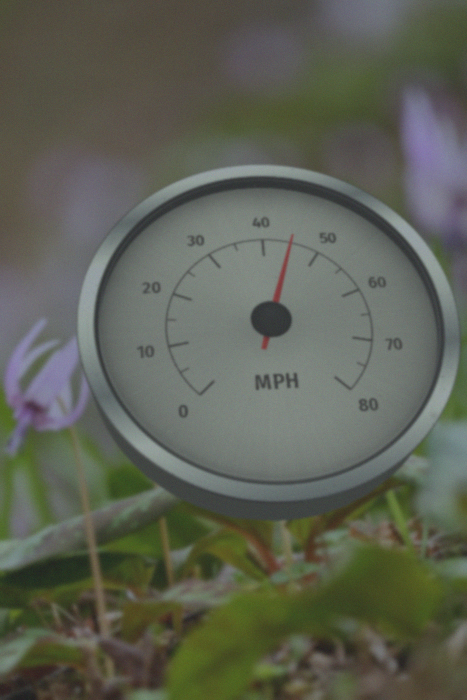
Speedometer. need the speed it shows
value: 45 mph
